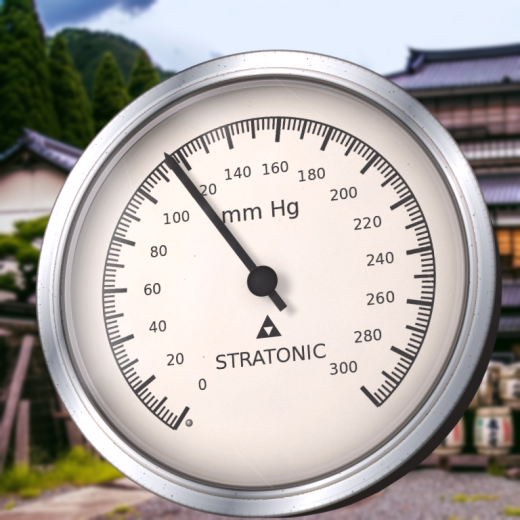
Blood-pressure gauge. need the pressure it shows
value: 116 mmHg
